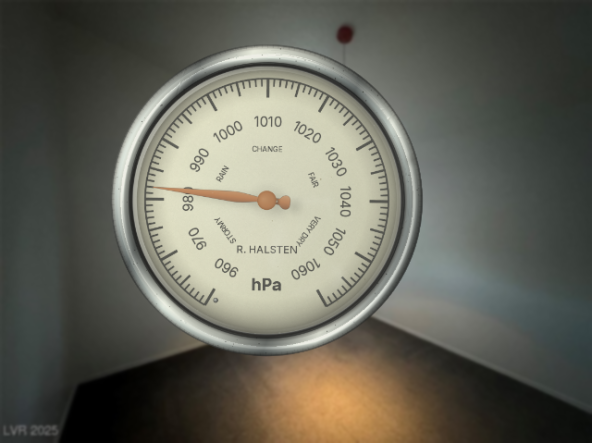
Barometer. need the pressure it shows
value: 982 hPa
